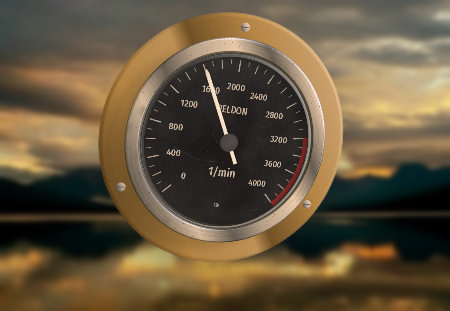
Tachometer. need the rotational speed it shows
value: 1600 rpm
